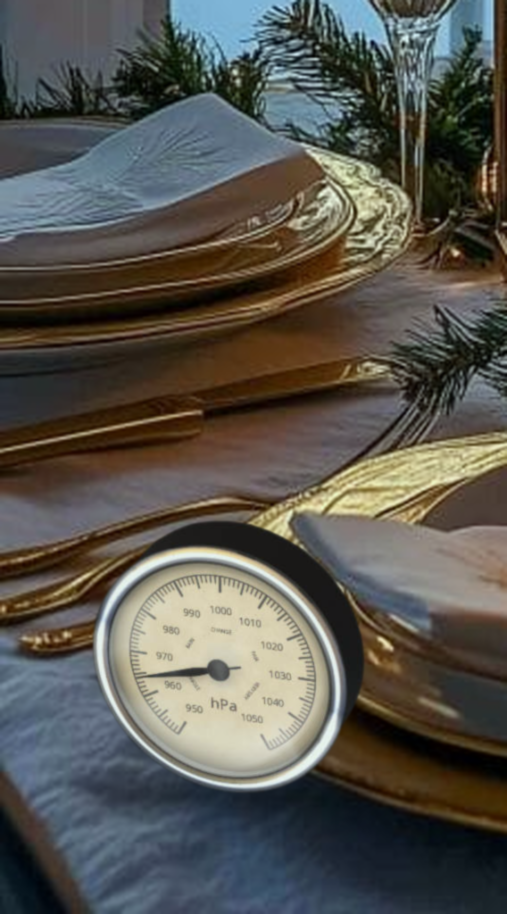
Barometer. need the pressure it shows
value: 965 hPa
